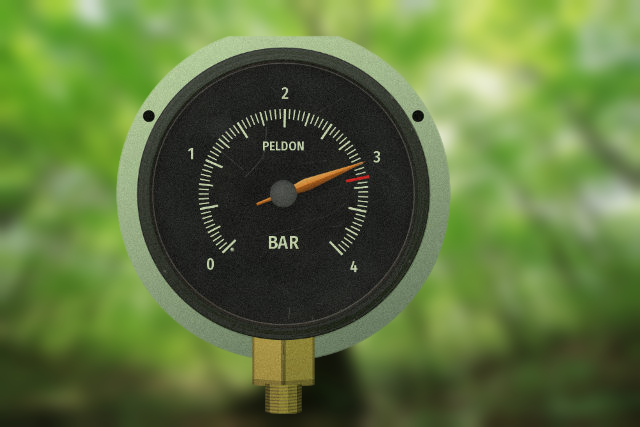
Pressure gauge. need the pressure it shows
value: 3 bar
